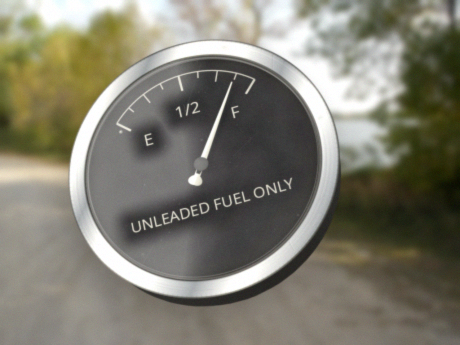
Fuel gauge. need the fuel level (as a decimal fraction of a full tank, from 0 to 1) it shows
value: 0.875
